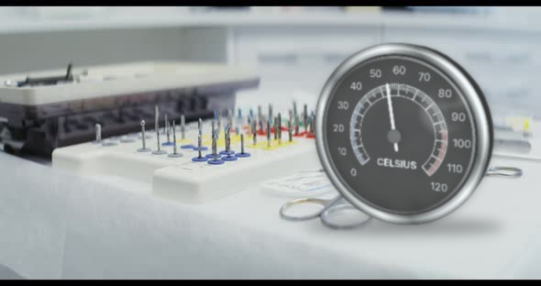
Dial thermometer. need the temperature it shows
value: 55 °C
